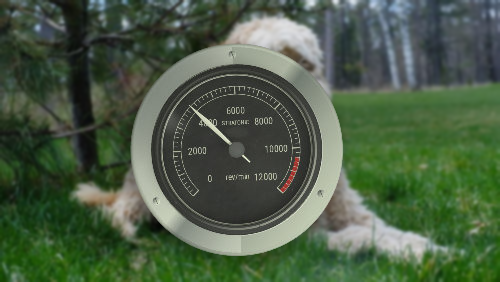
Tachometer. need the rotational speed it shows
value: 4000 rpm
